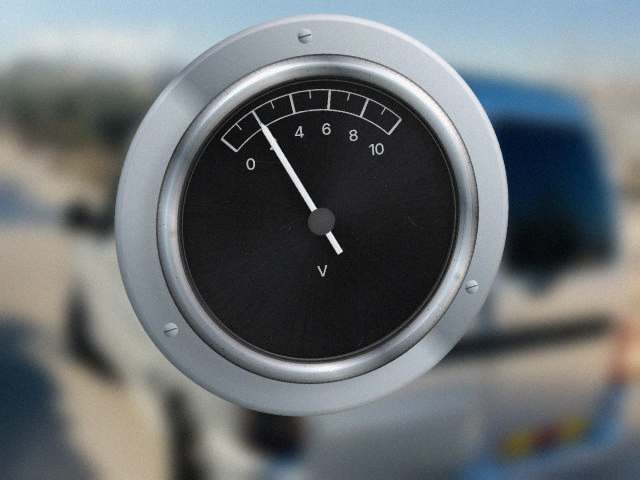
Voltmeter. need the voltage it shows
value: 2 V
